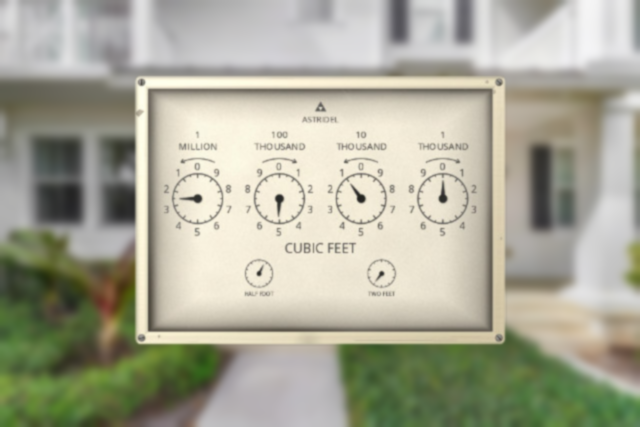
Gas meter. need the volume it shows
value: 251000 ft³
